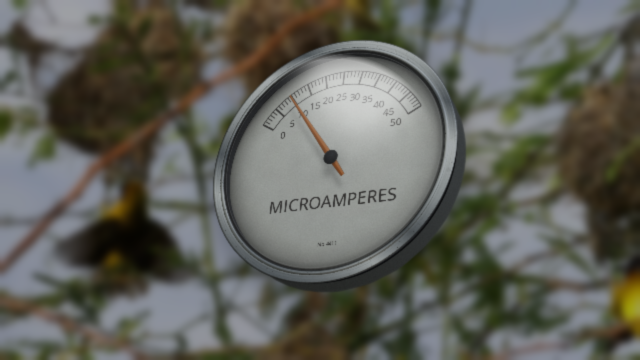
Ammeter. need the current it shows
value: 10 µA
